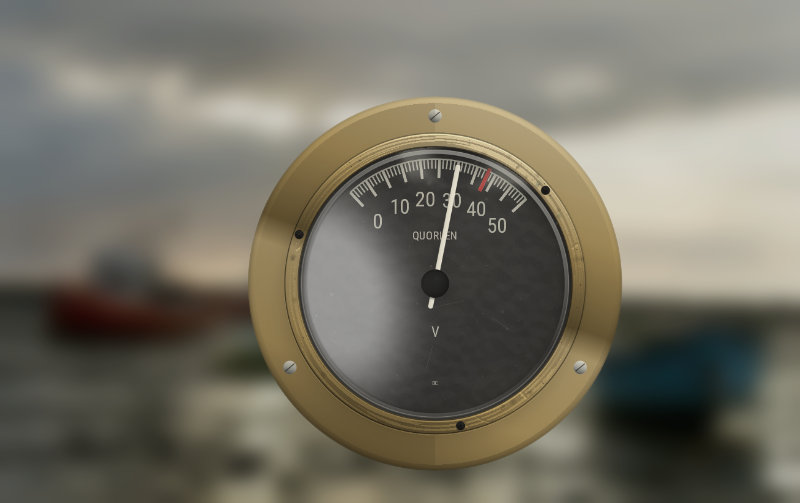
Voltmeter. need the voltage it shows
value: 30 V
